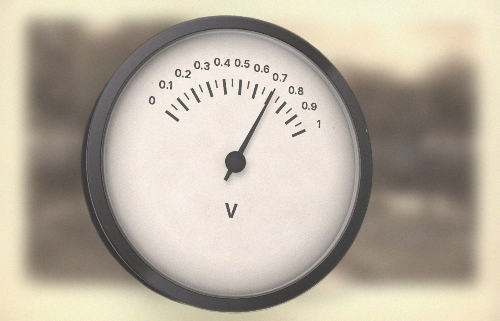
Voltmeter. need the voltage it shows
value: 0.7 V
